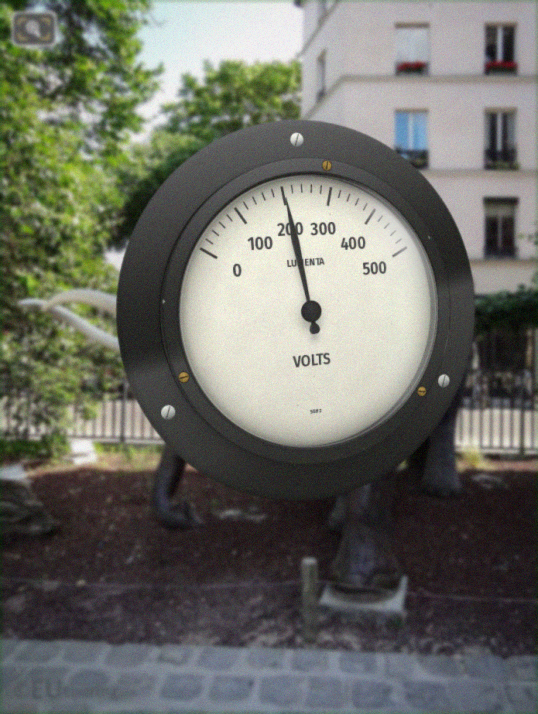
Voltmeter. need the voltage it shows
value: 200 V
